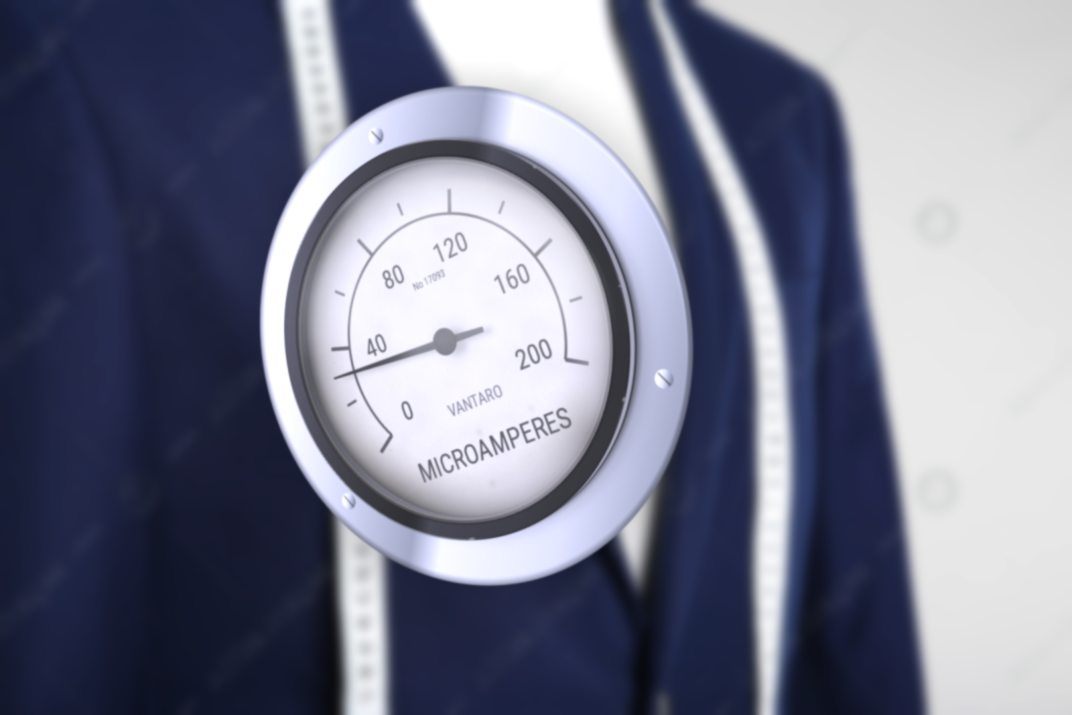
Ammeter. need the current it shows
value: 30 µA
